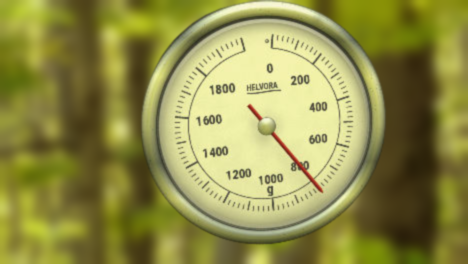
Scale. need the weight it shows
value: 800 g
